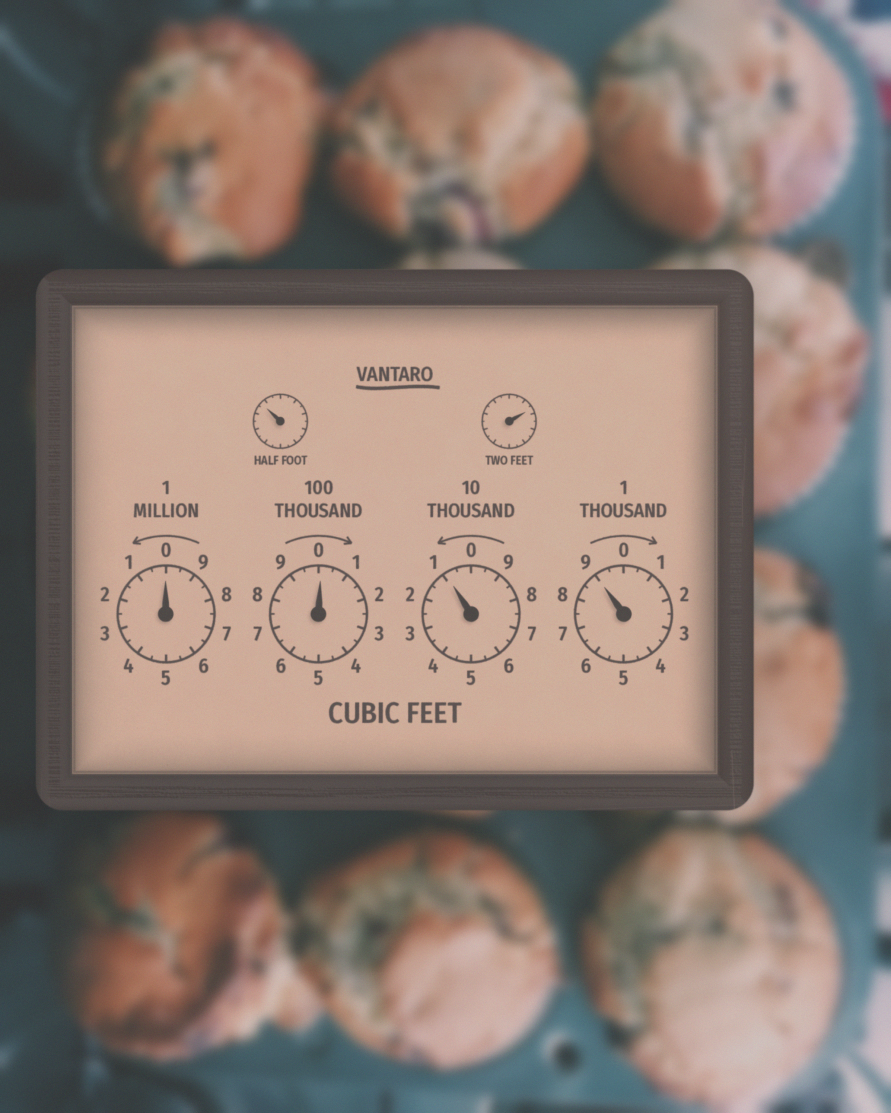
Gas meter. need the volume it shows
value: 900 ft³
